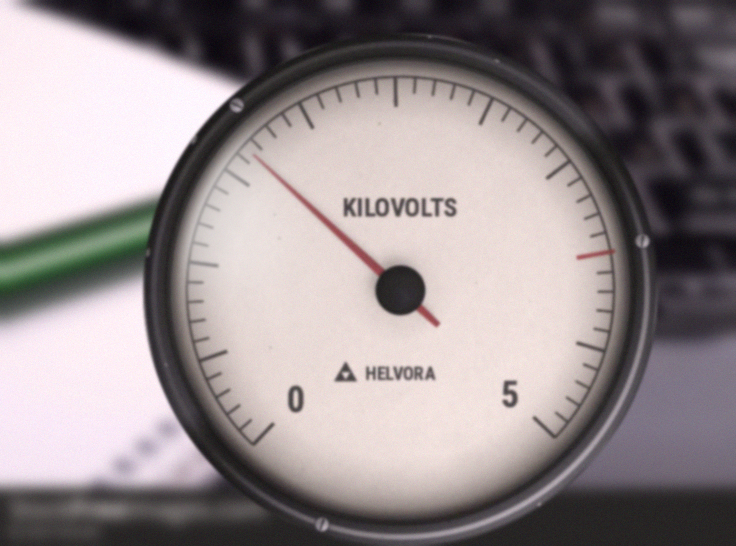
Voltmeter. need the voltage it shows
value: 1.65 kV
